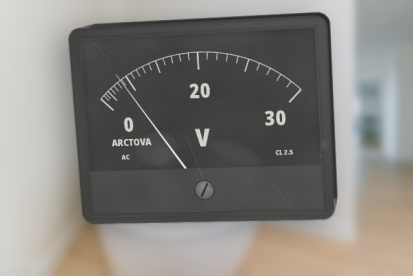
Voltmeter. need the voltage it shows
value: 9 V
